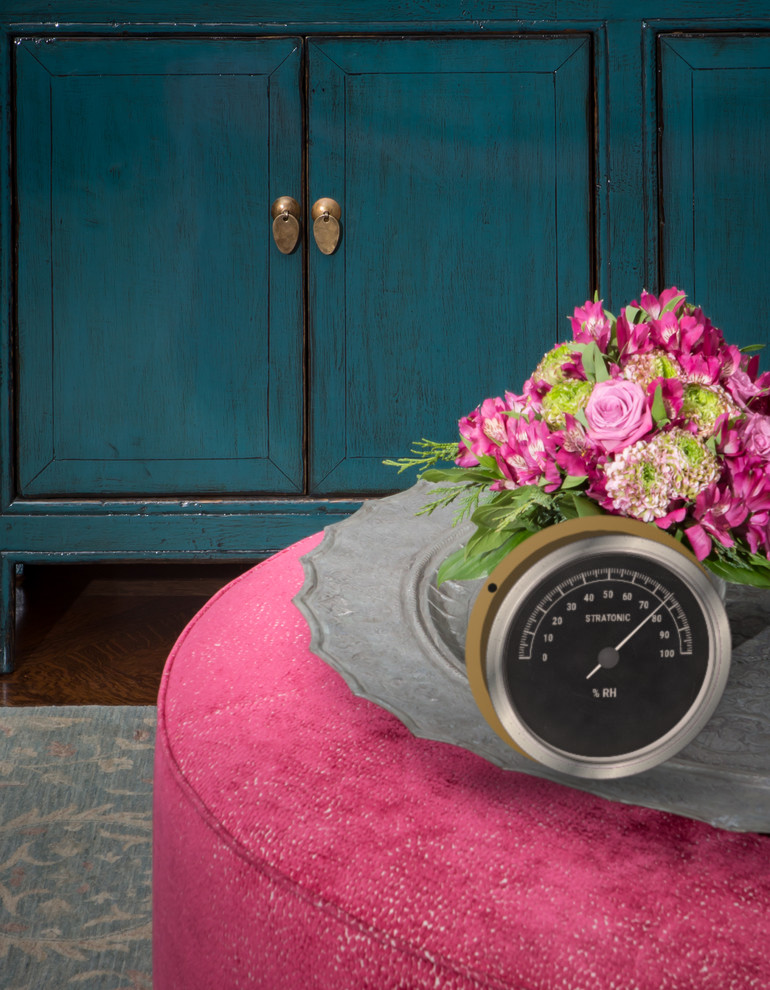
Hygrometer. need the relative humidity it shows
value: 75 %
